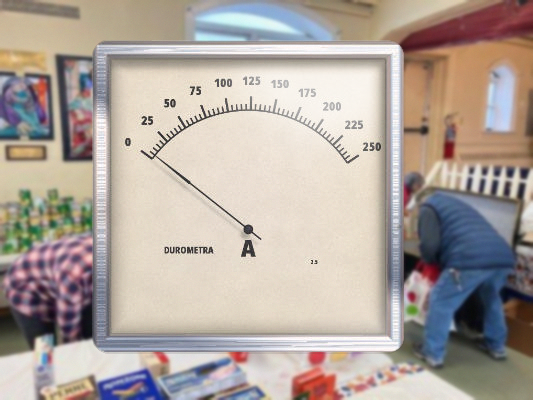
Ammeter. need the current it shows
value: 5 A
